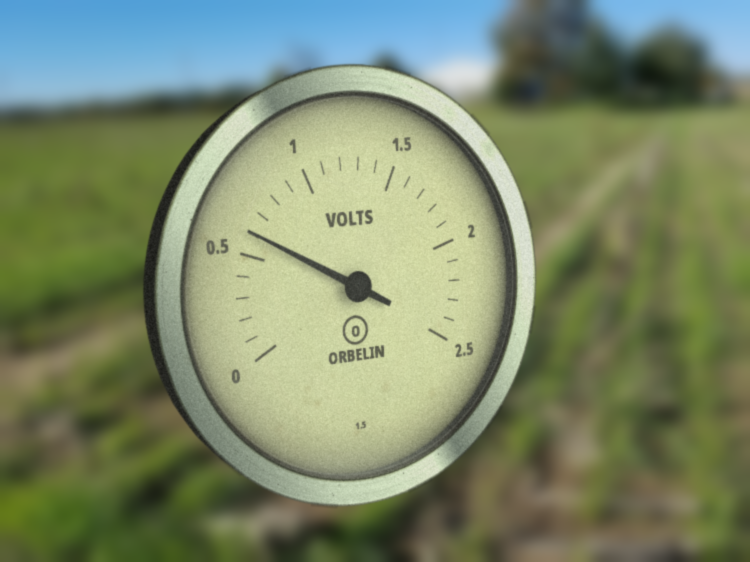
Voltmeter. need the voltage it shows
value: 0.6 V
